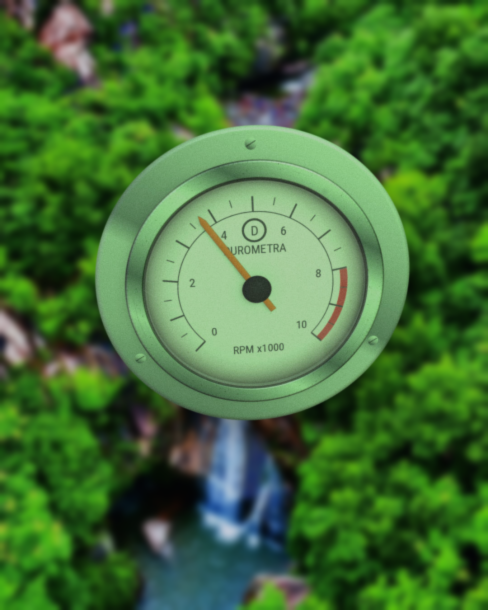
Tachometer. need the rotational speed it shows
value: 3750 rpm
